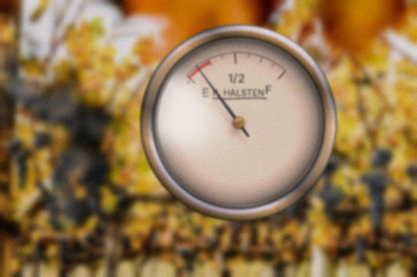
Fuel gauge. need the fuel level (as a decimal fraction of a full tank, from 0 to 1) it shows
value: 0.125
